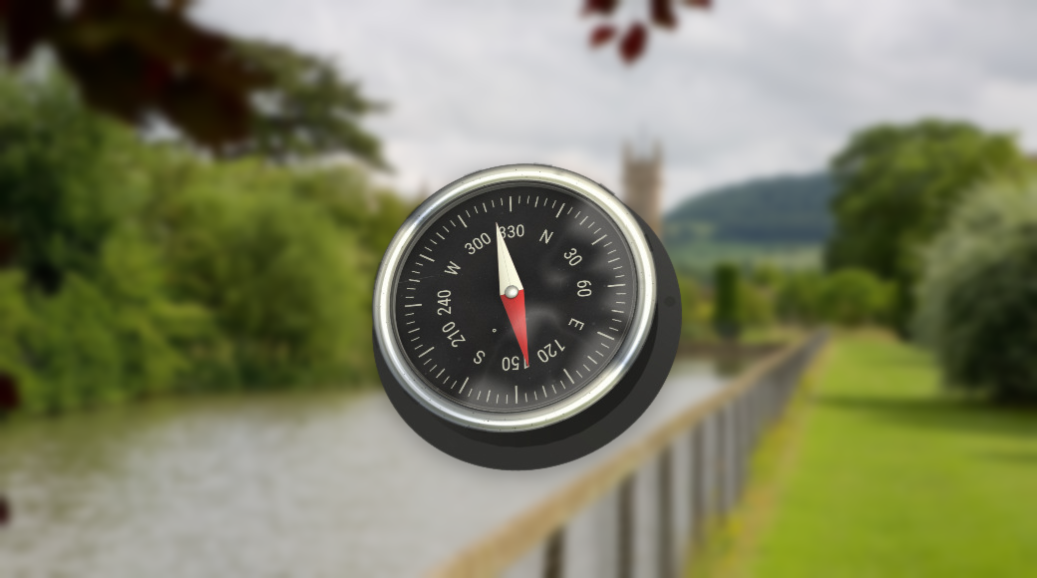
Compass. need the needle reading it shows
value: 140 °
